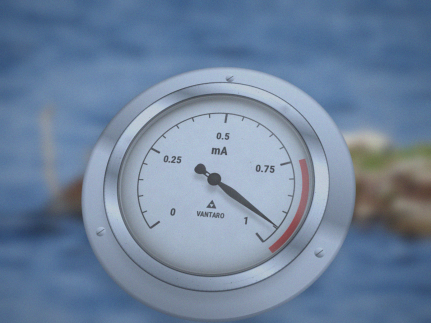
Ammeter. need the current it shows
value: 0.95 mA
